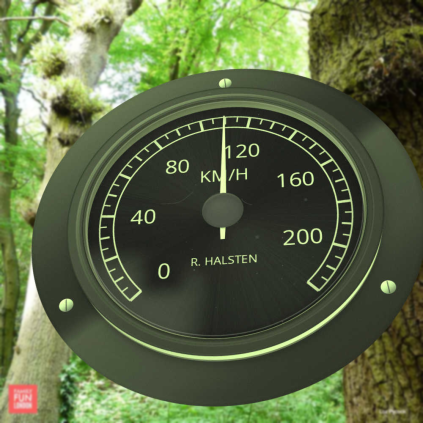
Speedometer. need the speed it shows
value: 110 km/h
